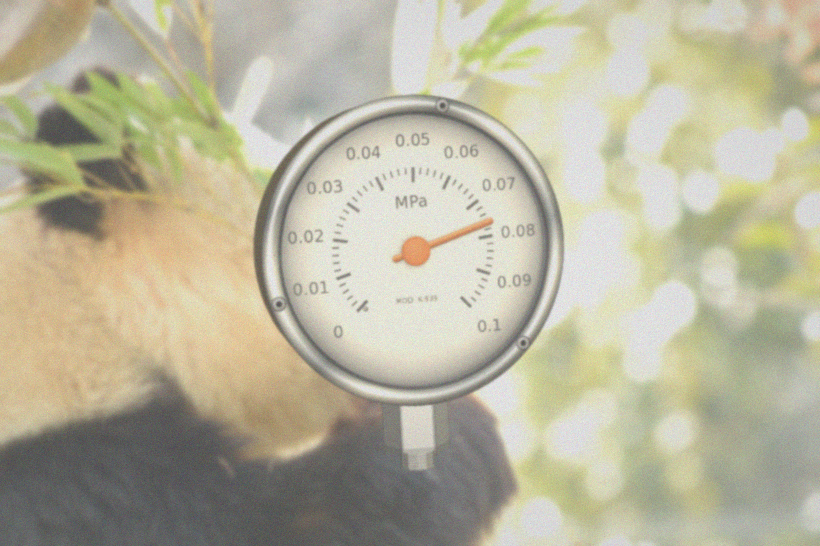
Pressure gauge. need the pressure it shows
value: 0.076 MPa
